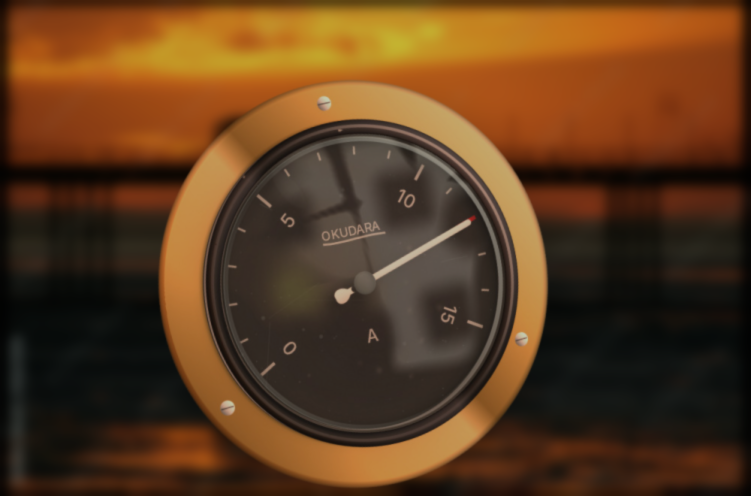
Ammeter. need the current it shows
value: 12 A
